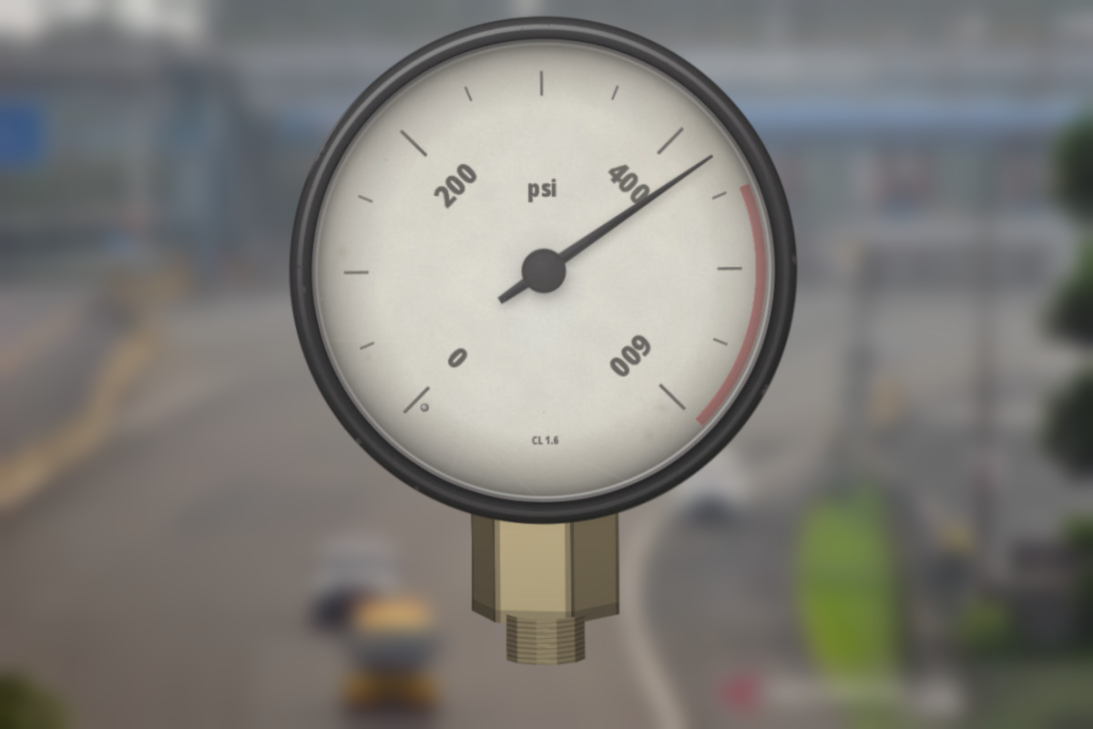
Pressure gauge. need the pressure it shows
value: 425 psi
